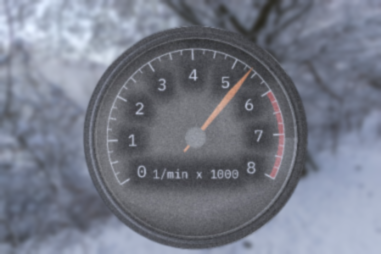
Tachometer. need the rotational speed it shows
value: 5375 rpm
